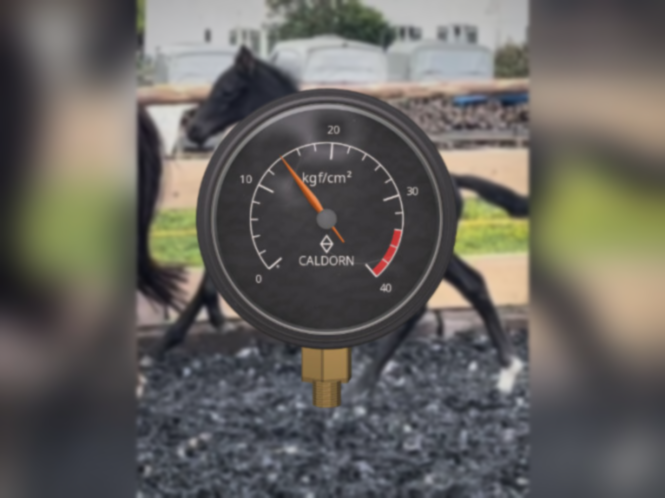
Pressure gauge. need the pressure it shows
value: 14 kg/cm²
